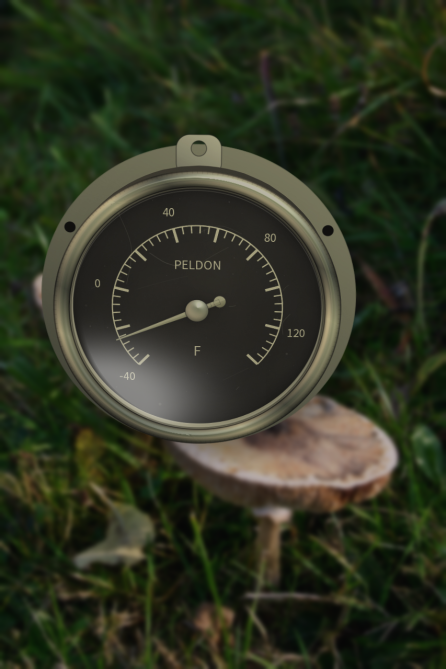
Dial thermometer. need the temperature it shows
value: -24 °F
